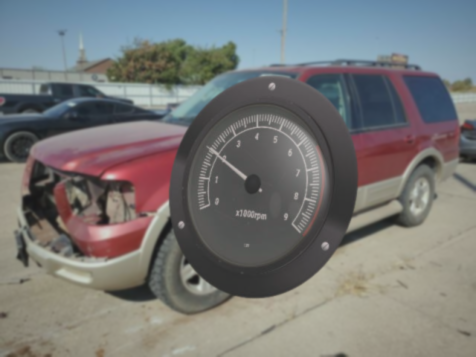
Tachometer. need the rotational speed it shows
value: 2000 rpm
